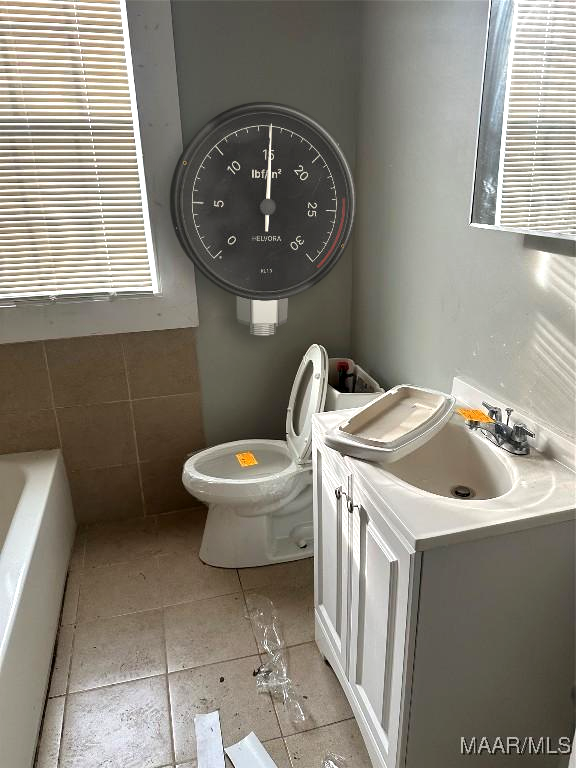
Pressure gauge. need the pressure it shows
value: 15 psi
